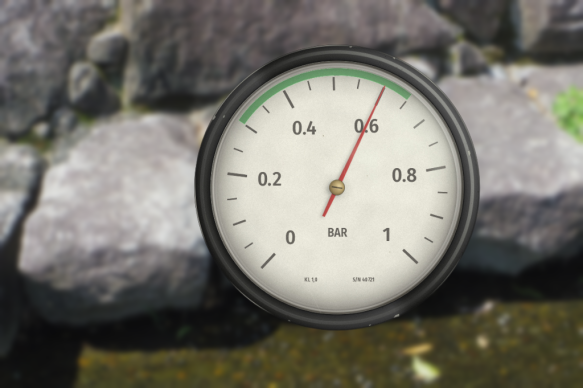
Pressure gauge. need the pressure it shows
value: 0.6 bar
